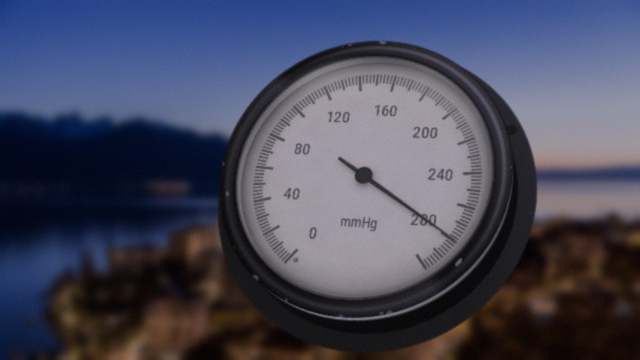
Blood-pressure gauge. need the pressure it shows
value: 280 mmHg
